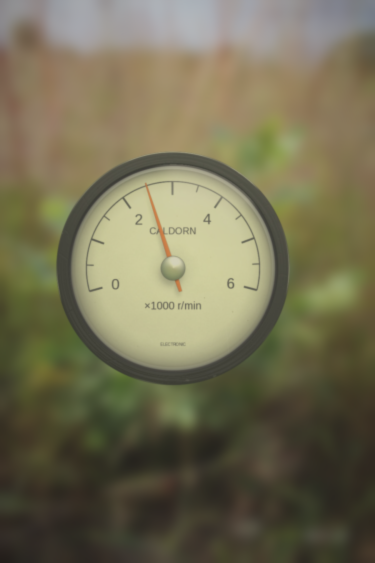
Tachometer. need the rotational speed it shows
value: 2500 rpm
